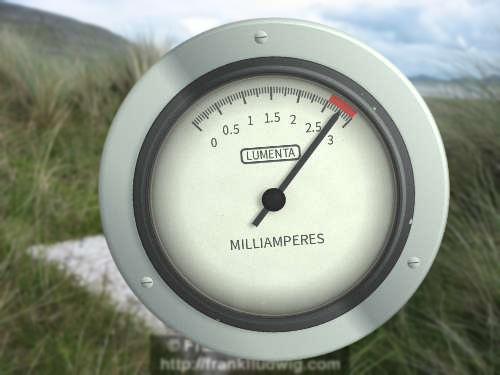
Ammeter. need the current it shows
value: 2.75 mA
